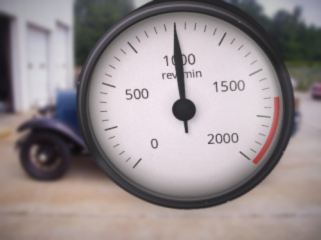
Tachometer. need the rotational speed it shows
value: 1000 rpm
